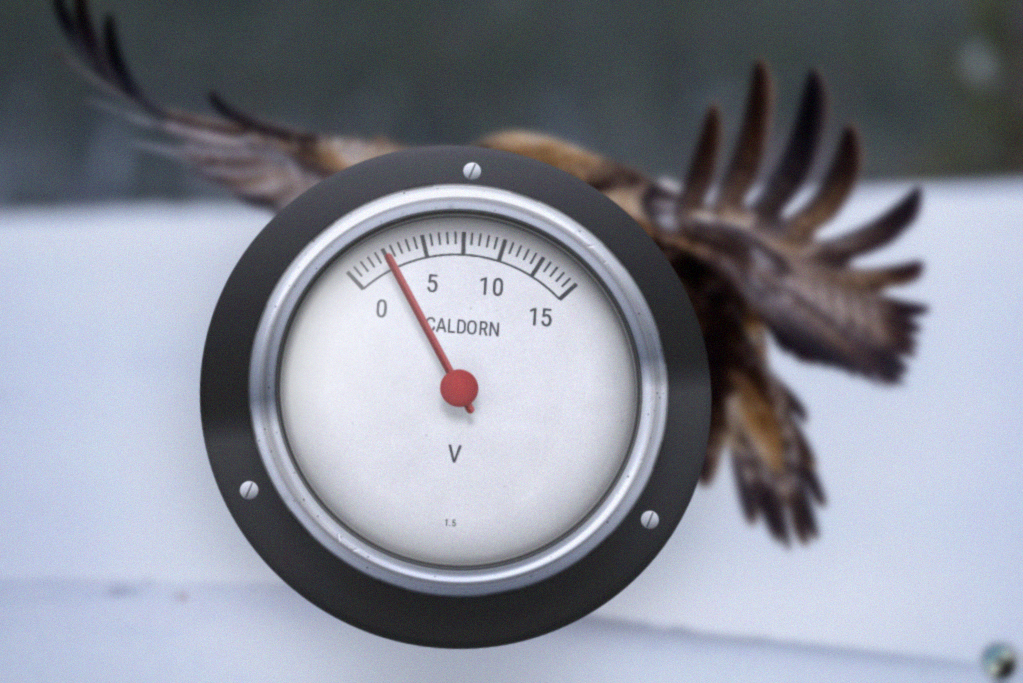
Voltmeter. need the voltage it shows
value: 2.5 V
